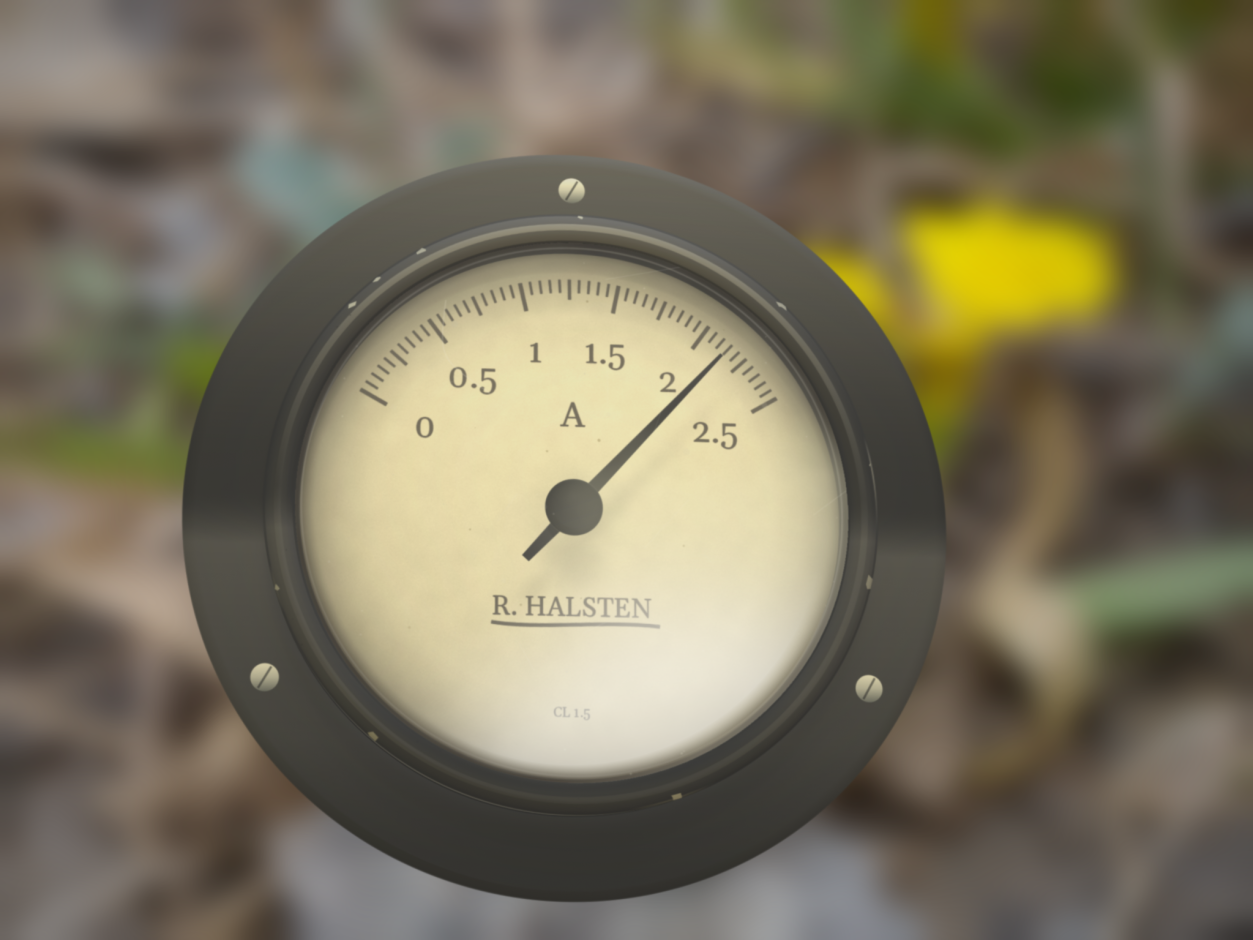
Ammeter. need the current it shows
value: 2.15 A
